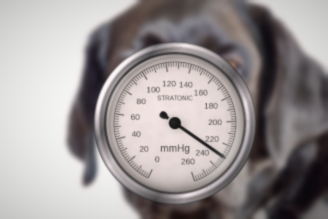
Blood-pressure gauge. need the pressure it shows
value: 230 mmHg
